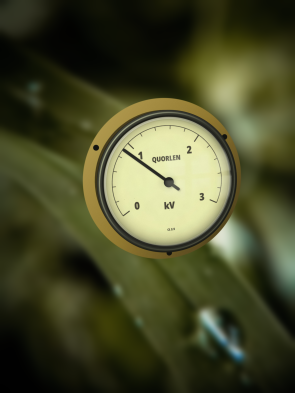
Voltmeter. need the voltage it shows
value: 0.9 kV
